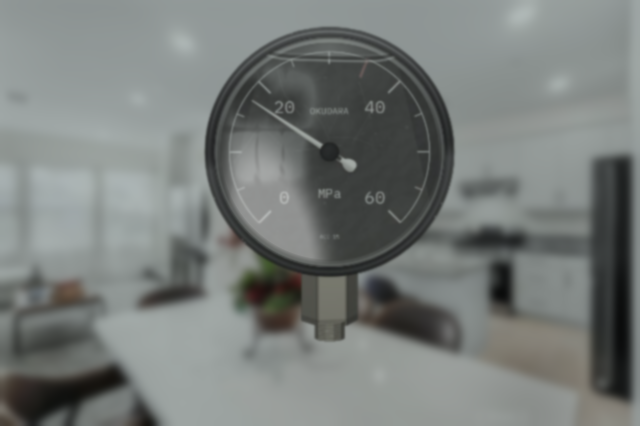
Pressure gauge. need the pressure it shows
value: 17.5 MPa
